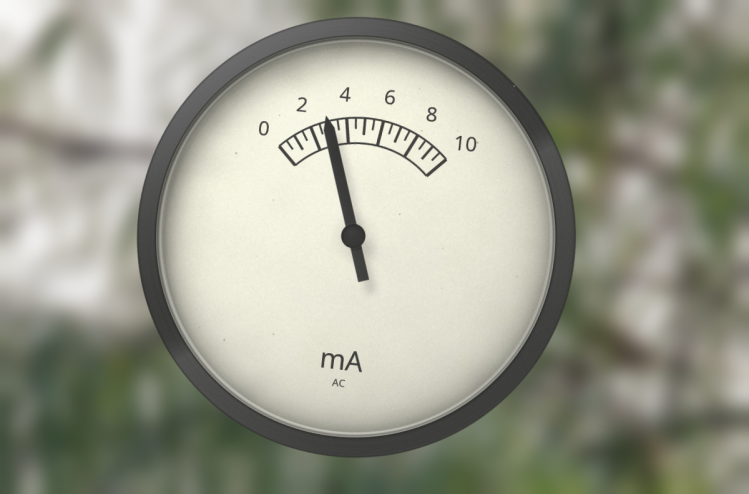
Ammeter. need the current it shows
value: 3 mA
